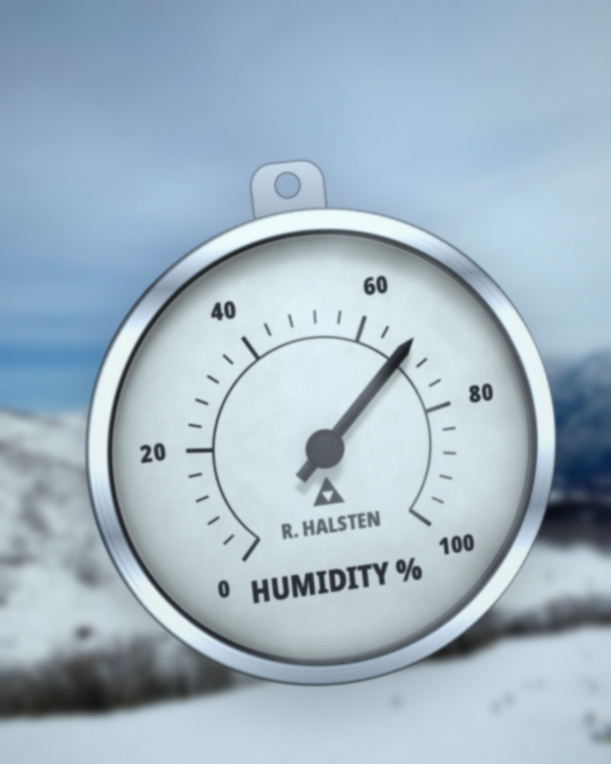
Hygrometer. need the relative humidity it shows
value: 68 %
